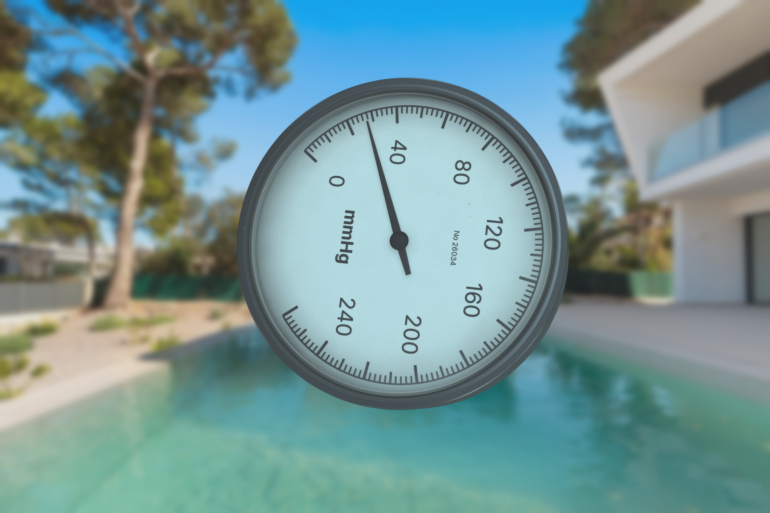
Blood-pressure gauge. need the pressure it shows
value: 28 mmHg
